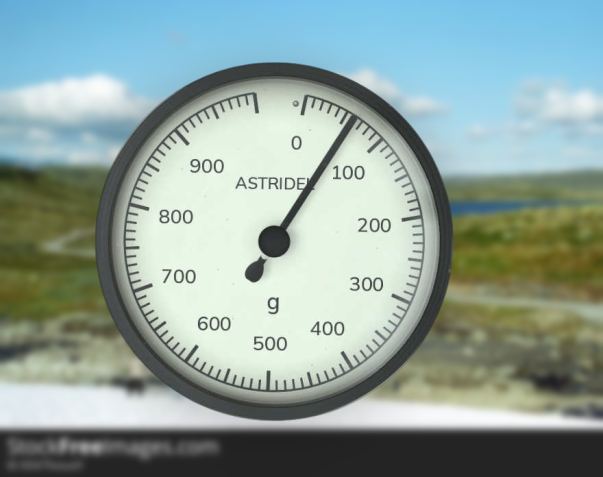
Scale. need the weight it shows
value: 60 g
